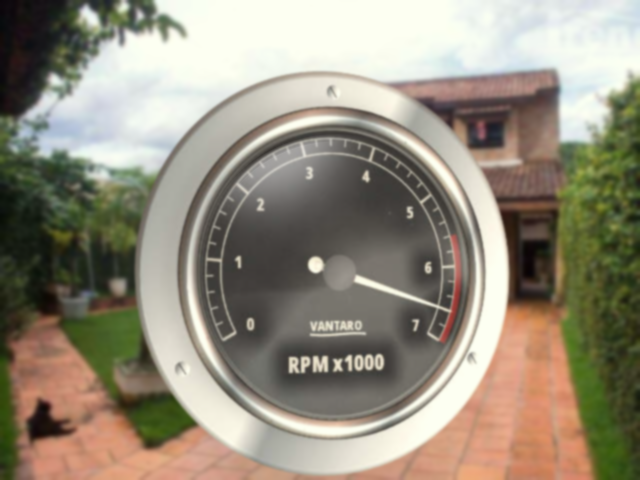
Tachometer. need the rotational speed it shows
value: 6600 rpm
